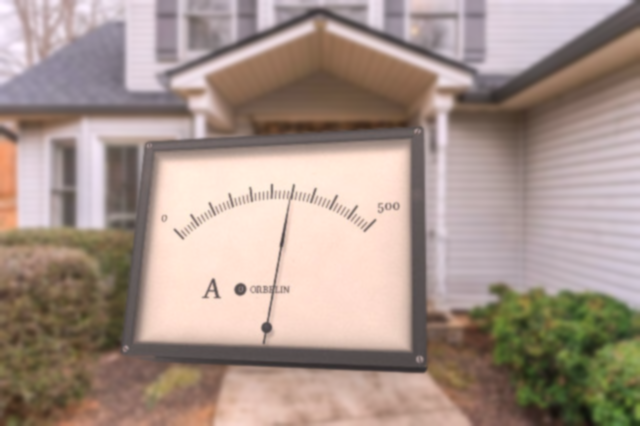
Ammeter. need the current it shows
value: 300 A
